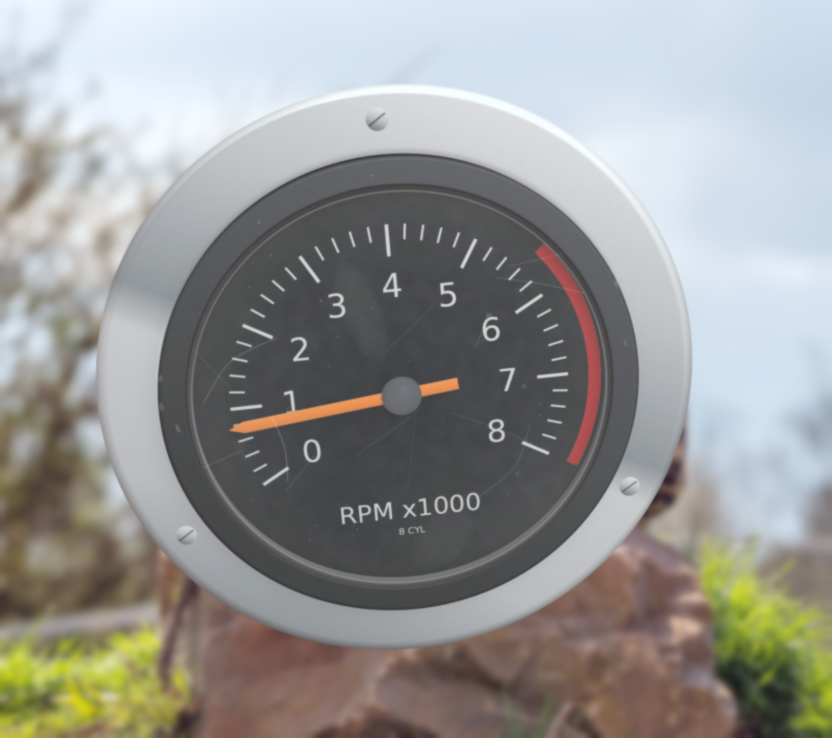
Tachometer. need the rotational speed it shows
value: 800 rpm
